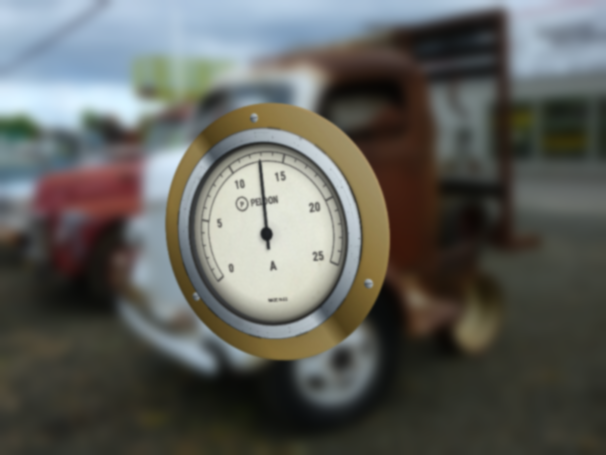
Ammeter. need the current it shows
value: 13 A
